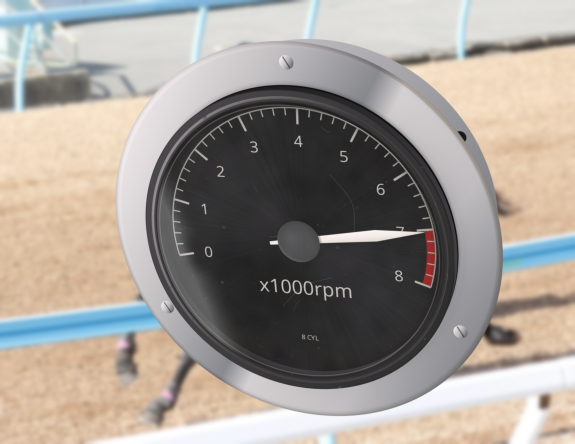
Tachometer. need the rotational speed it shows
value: 7000 rpm
